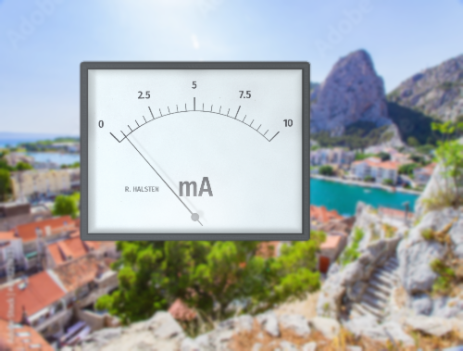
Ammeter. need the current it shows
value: 0.5 mA
